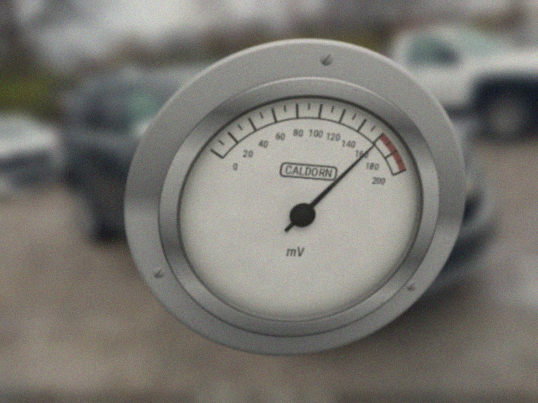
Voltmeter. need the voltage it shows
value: 160 mV
